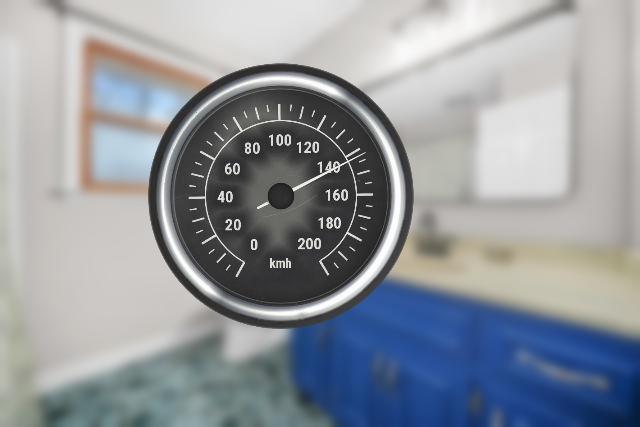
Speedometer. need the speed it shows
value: 142.5 km/h
